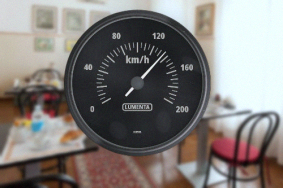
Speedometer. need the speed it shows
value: 135 km/h
